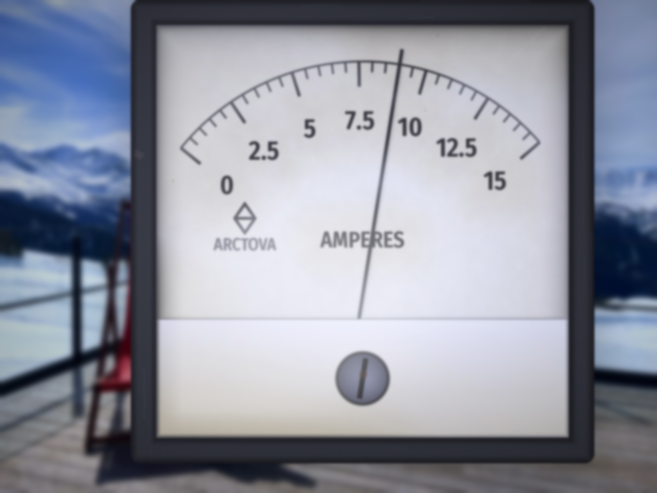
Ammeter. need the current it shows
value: 9 A
